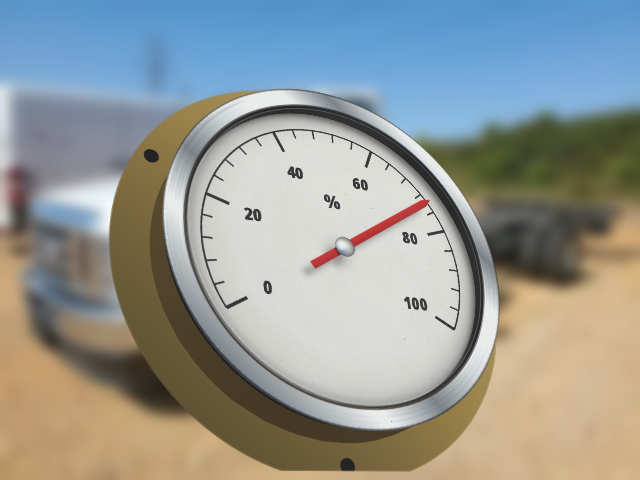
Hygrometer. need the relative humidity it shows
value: 74 %
